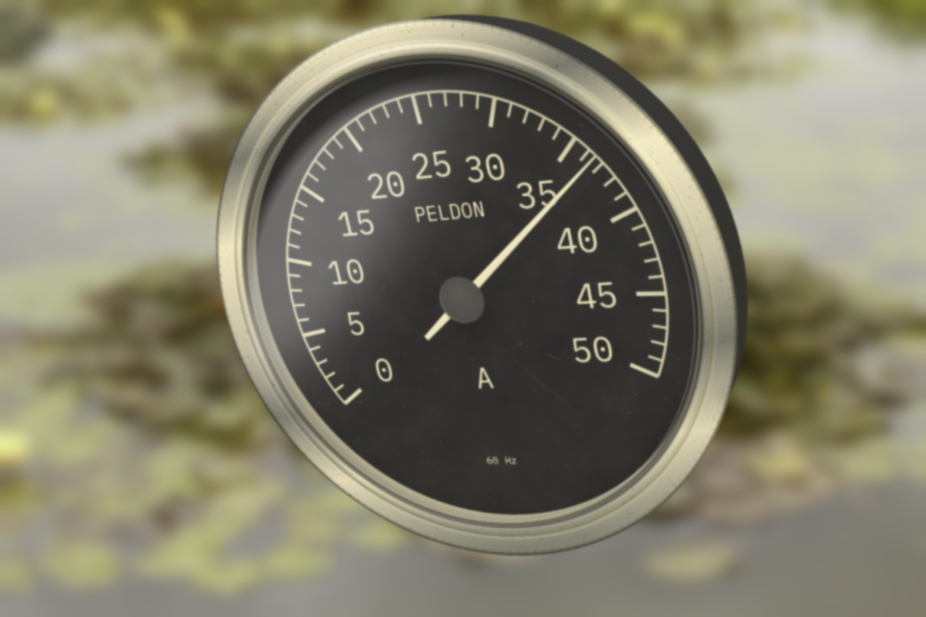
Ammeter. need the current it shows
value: 36.5 A
